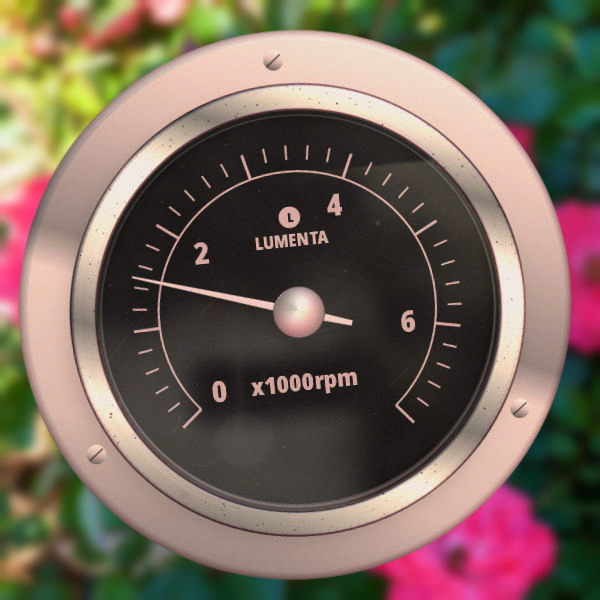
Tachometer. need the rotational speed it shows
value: 1500 rpm
